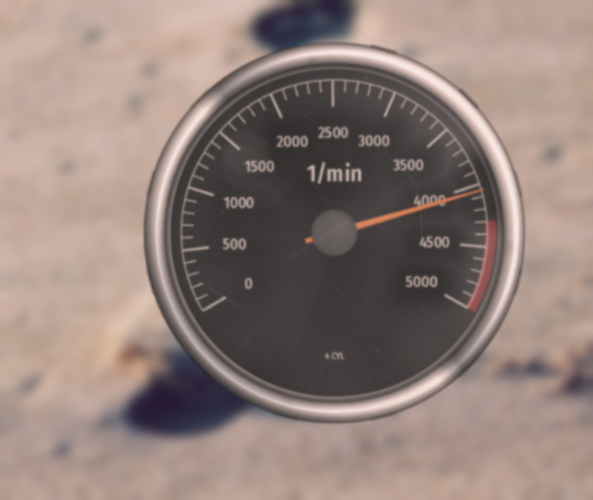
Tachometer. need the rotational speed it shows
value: 4050 rpm
